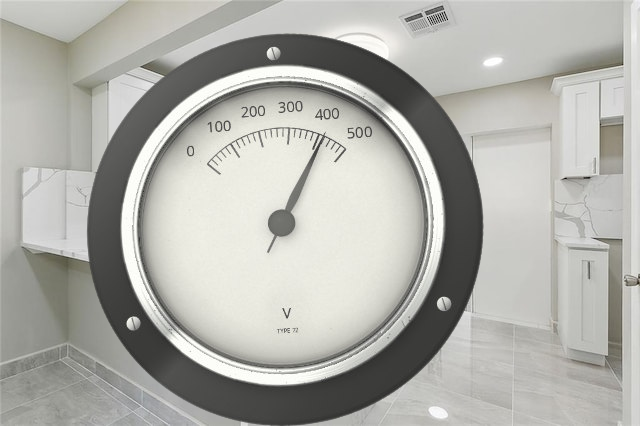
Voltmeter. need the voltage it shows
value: 420 V
